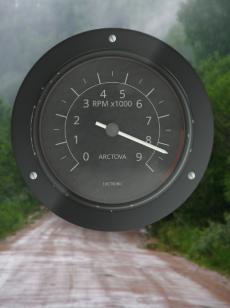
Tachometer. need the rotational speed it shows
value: 8250 rpm
